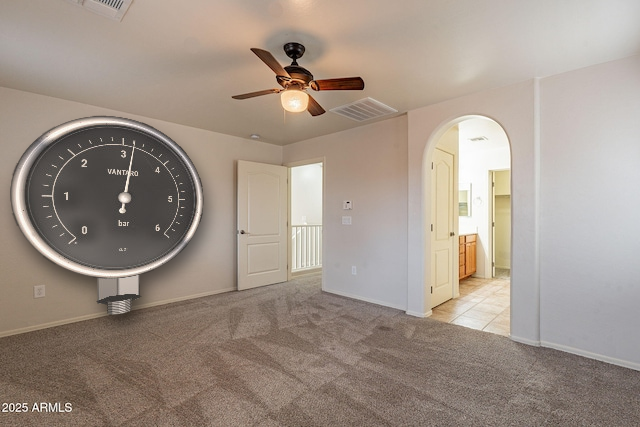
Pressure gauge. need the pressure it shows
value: 3.2 bar
